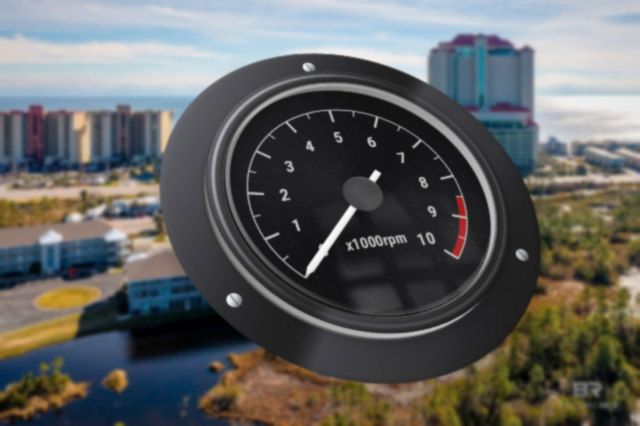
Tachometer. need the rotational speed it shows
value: 0 rpm
